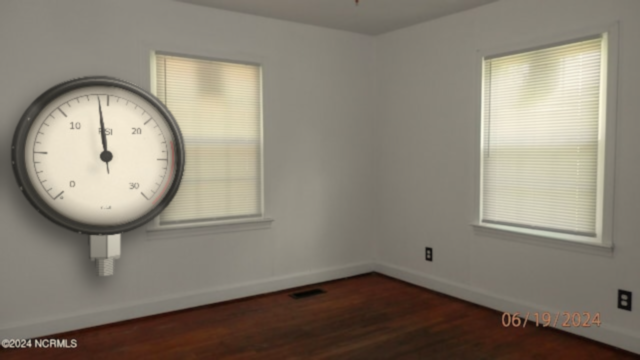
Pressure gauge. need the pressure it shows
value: 14 psi
